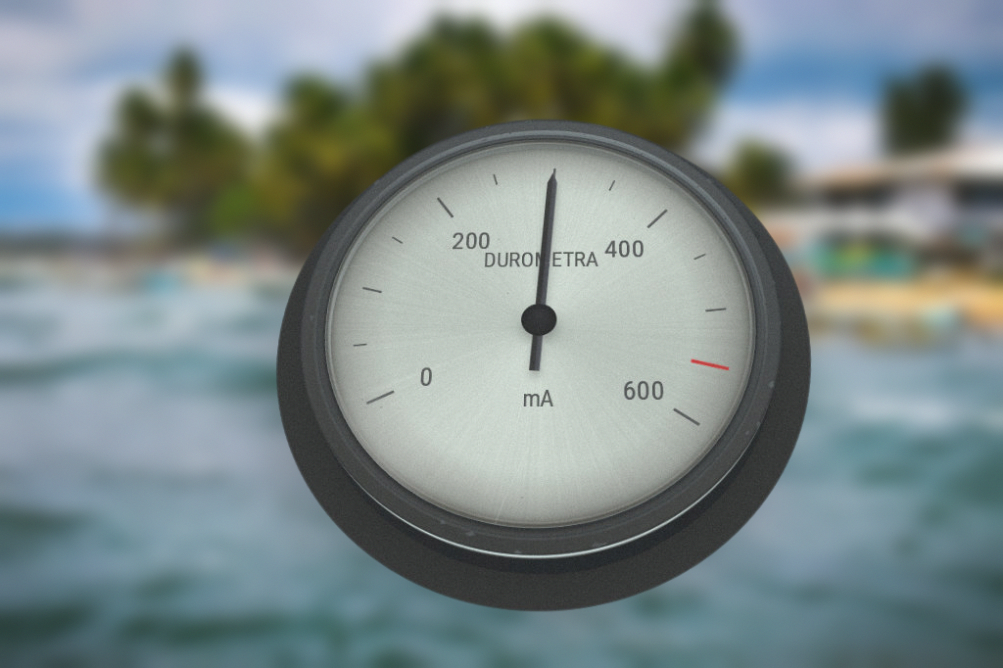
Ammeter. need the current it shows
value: 300 mA
